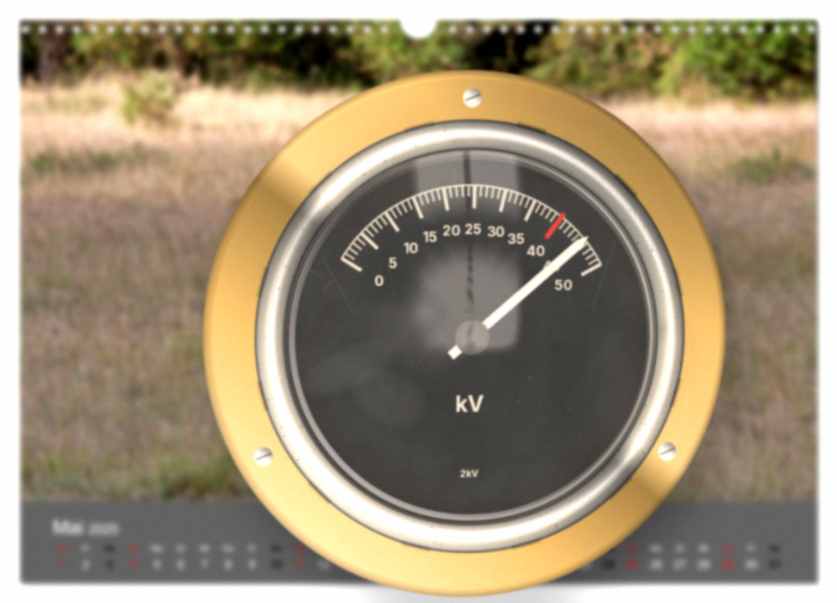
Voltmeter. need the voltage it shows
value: 45 kV
